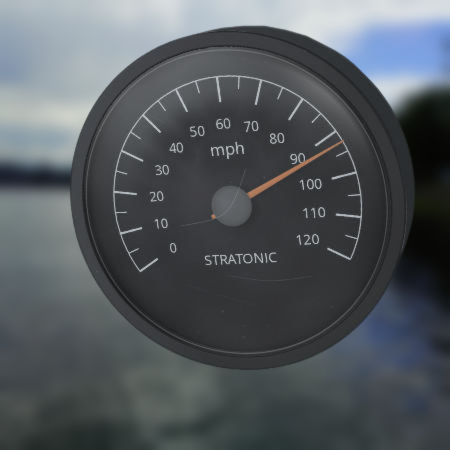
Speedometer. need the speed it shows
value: 92.5 mph
